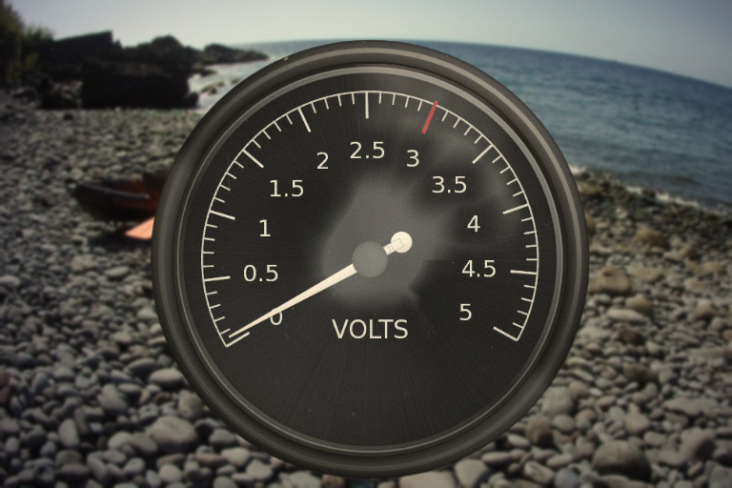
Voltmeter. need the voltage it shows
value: 0.05 V
